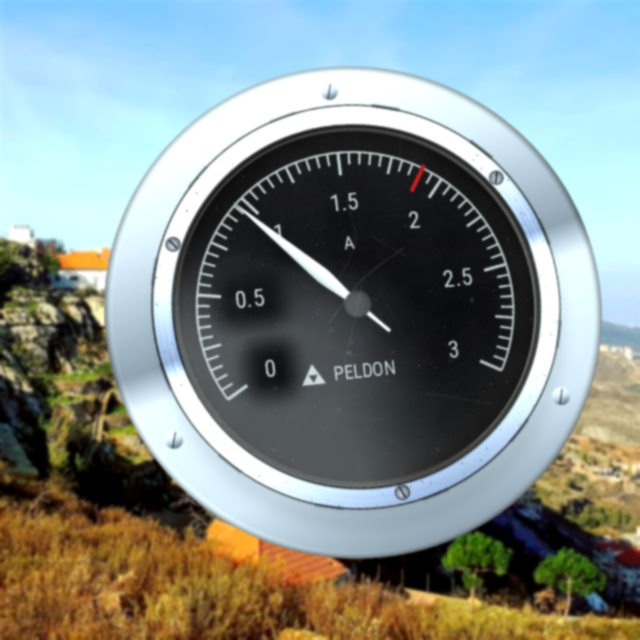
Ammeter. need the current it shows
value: 0.95 A
